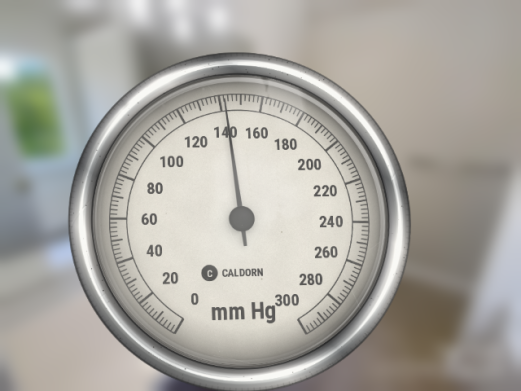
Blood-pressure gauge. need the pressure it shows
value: 142 mmHg
